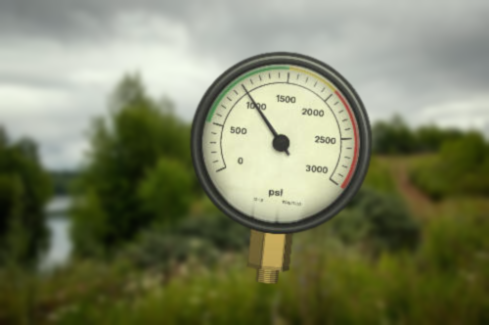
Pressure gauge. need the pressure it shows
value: 1000 psi
